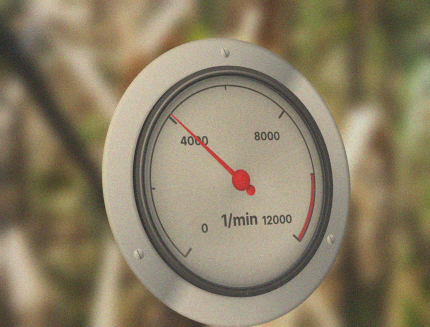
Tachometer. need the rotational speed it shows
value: 4000 rpm
